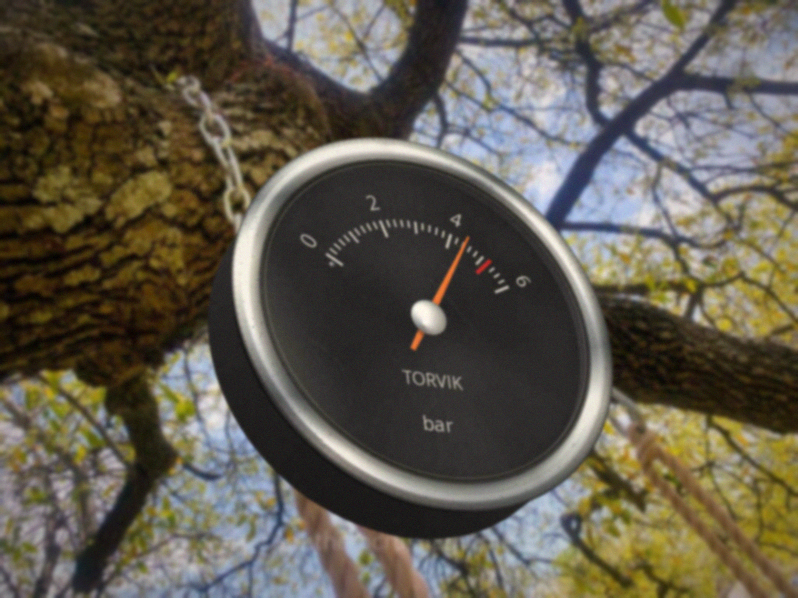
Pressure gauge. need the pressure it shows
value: 4.4 bar
